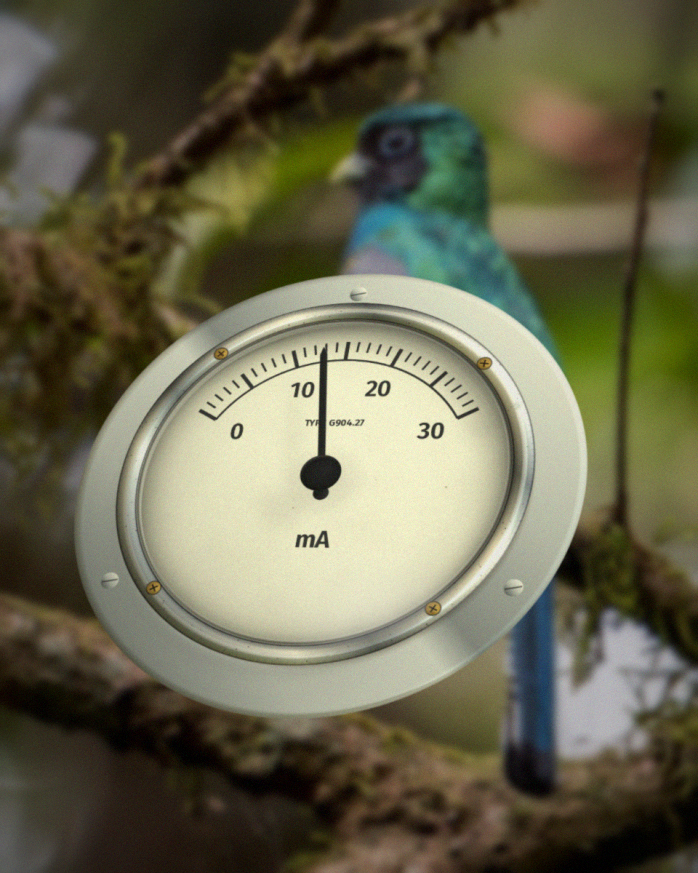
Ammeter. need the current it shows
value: 13 mA
